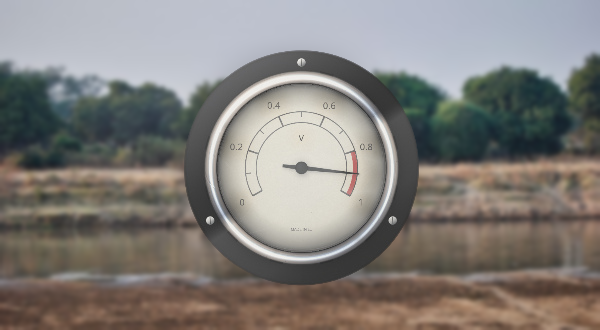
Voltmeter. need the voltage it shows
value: 0.9 V
